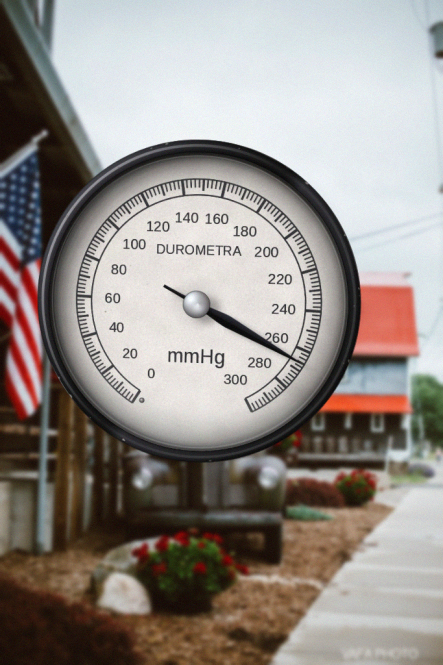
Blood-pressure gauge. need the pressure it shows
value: 266 mmHg
